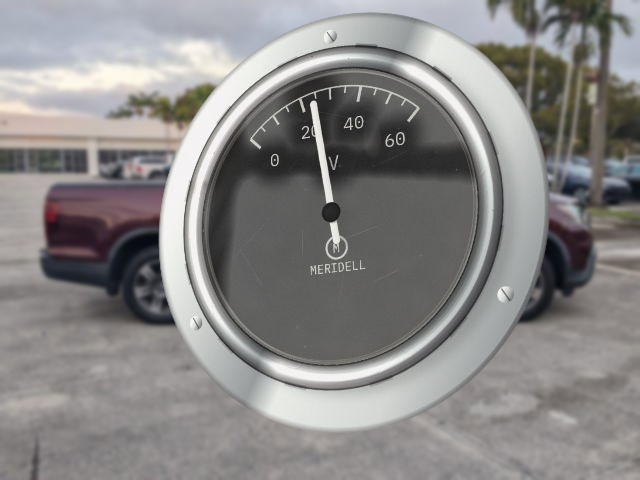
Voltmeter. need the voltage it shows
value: 25 V
